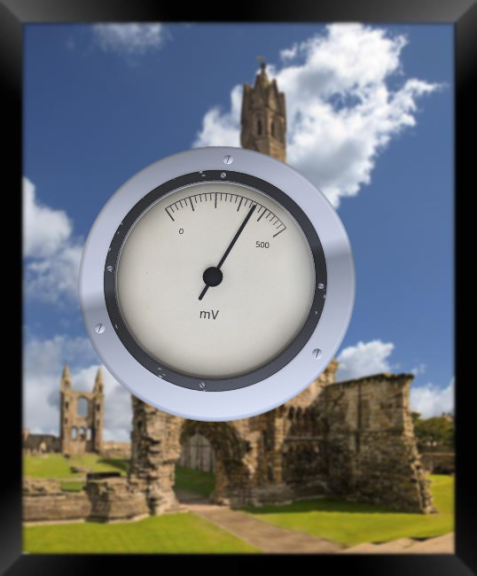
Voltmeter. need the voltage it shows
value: 360 mV
